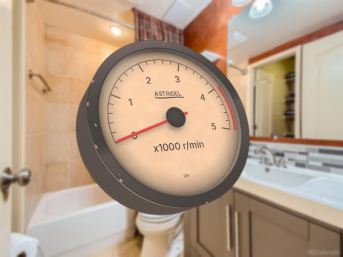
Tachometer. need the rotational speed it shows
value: 0 rpm
